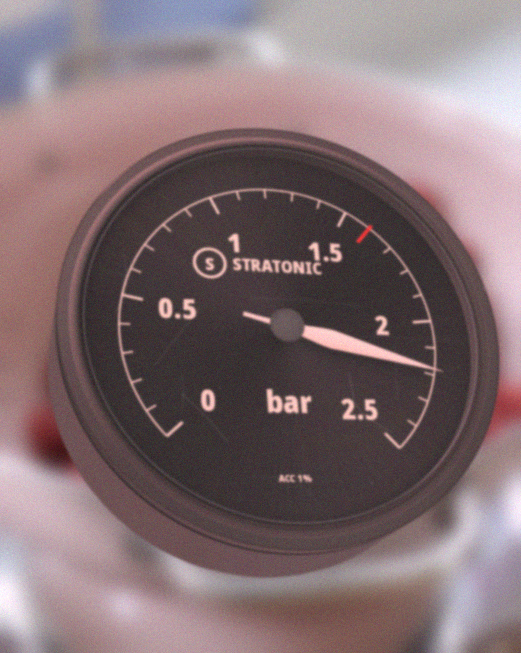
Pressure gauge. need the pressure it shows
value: 2.2 bar
